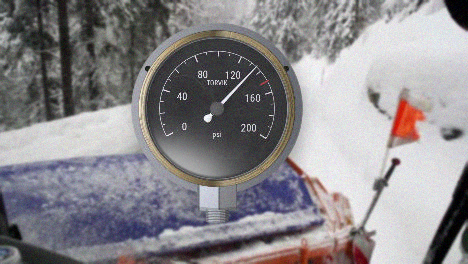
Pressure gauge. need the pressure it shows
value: 135 psi
